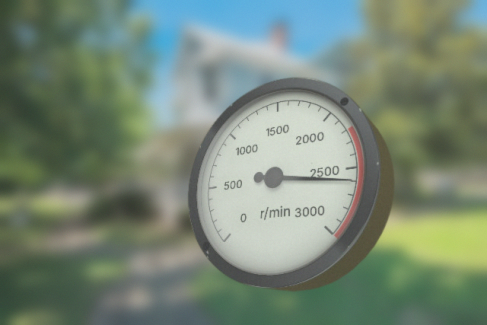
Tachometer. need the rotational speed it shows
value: 2600 rpm
